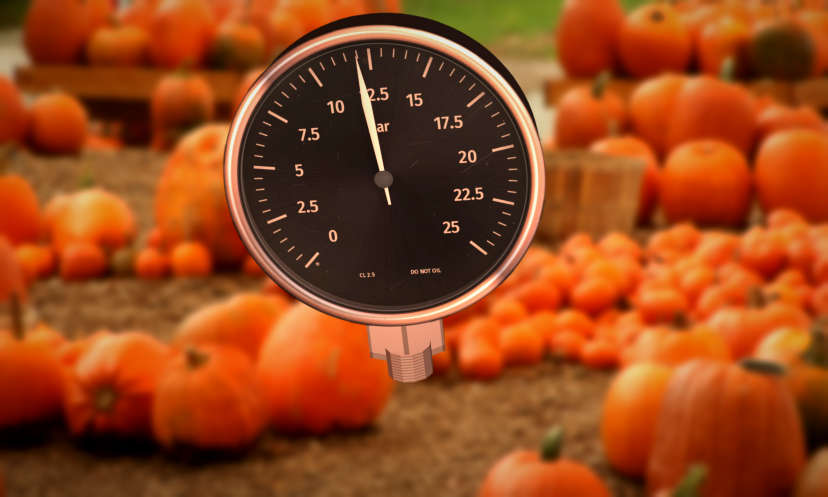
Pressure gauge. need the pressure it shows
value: 12 bar
